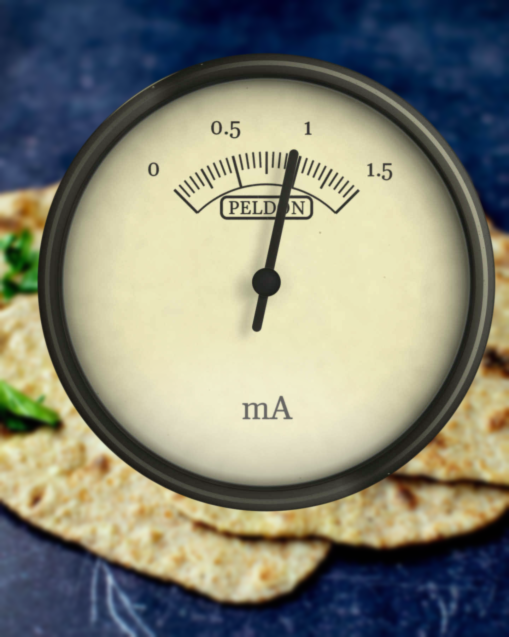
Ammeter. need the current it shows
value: 0.95 mA
